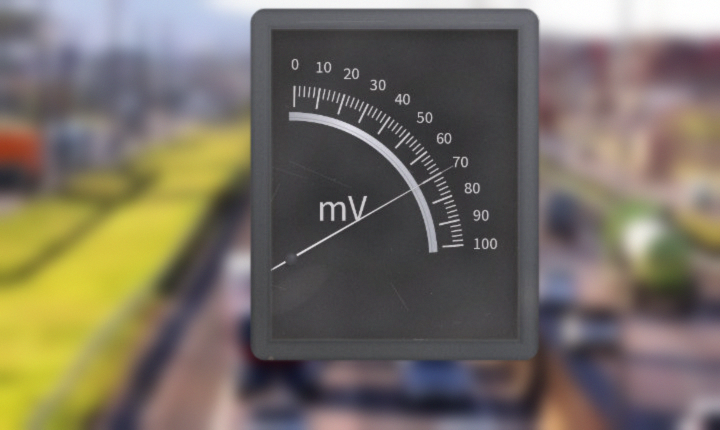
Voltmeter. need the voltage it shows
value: 70 mV
